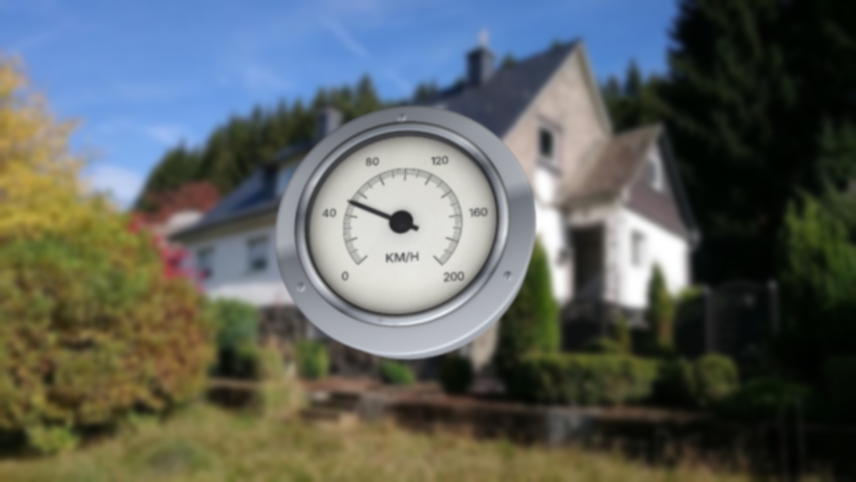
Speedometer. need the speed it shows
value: 50 km/h
